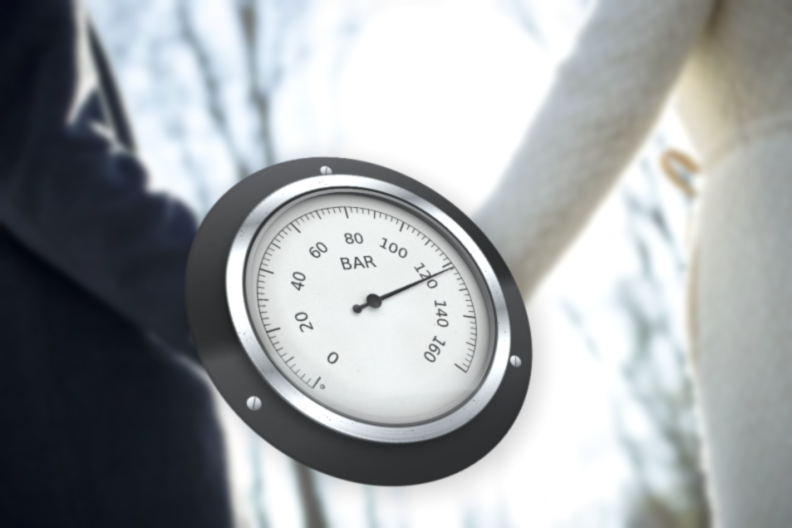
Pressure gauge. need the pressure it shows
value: 122 bar
